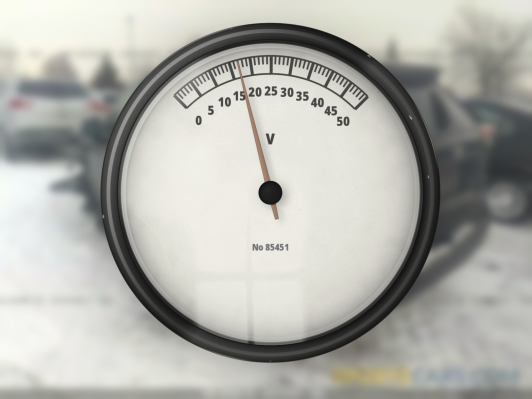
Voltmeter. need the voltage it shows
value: 17 V
